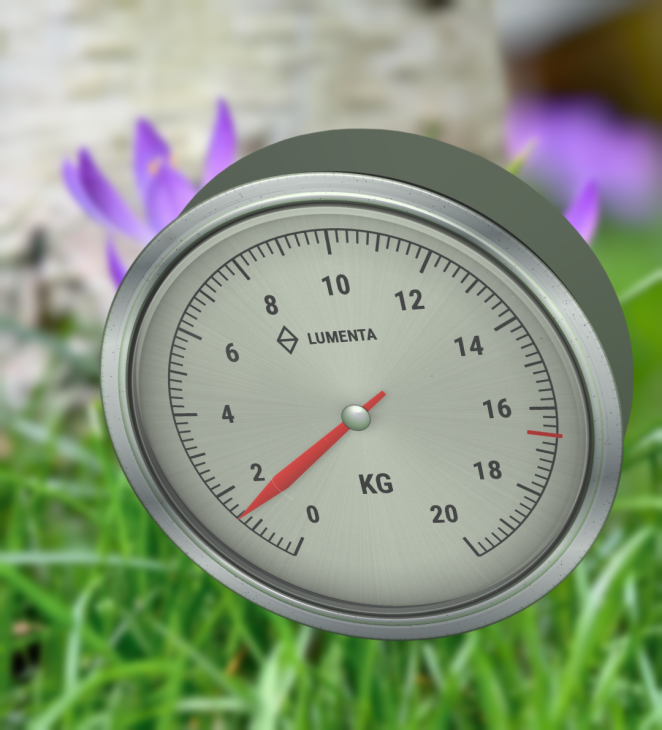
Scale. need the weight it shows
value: 1.4 kg
